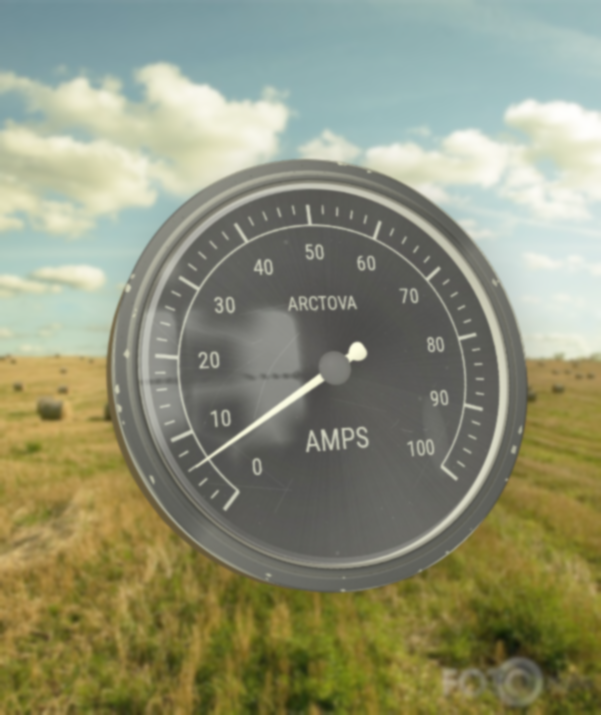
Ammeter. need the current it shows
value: 6 A
